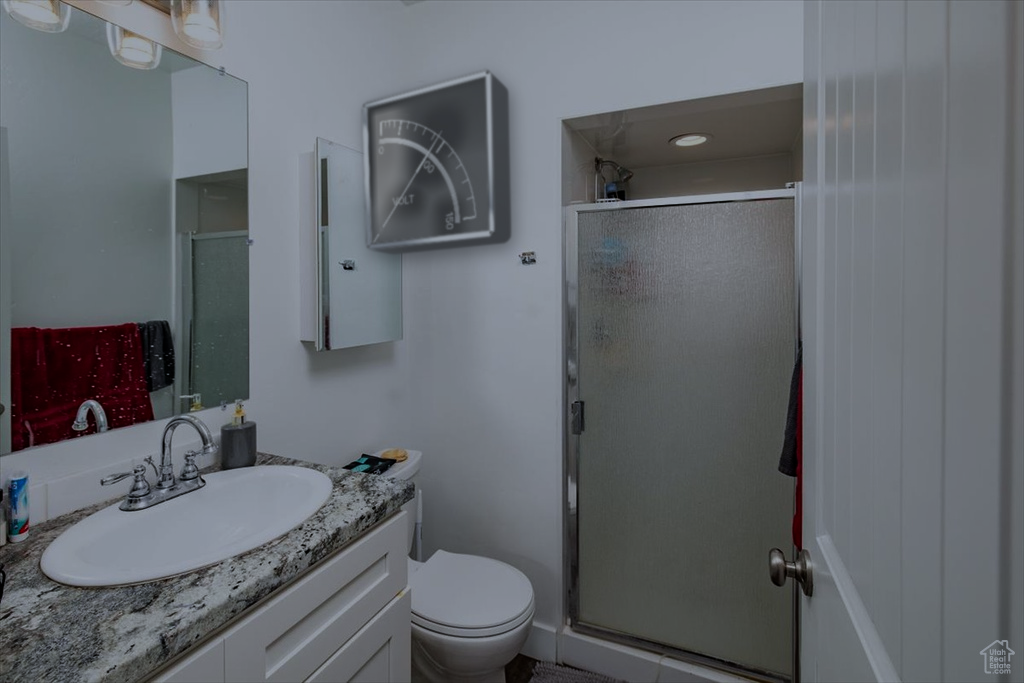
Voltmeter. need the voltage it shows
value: 95 V
